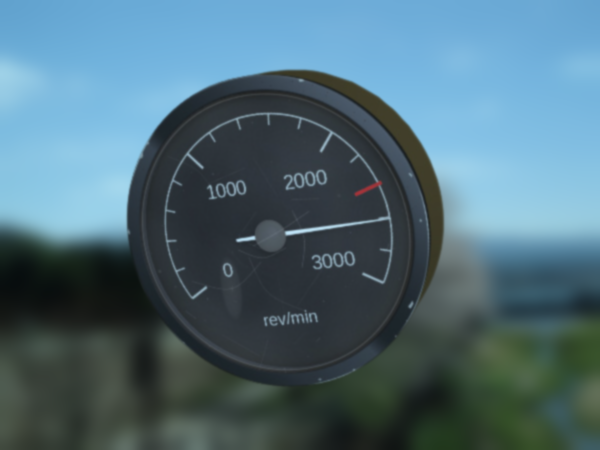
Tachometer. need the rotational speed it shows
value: 2600 rpm
